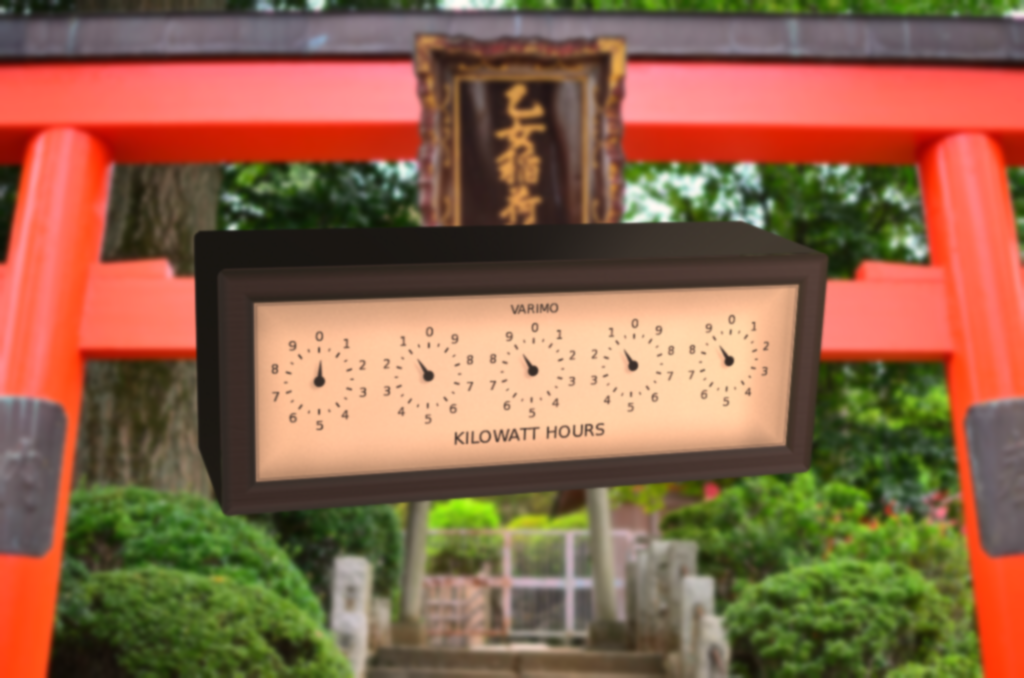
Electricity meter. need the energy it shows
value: 909 kWh
